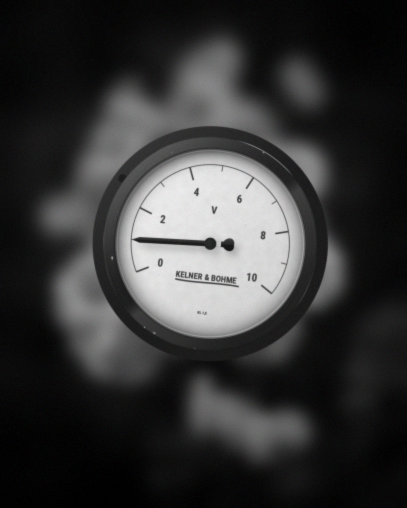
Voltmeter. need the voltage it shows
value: 1 V
